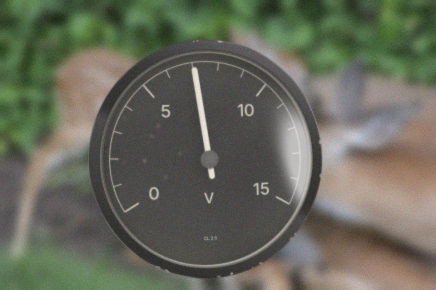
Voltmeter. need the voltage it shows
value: 7 V
